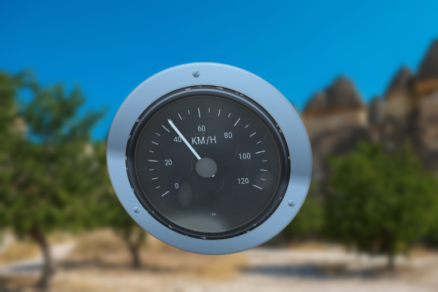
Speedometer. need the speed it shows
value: 45 km/h
